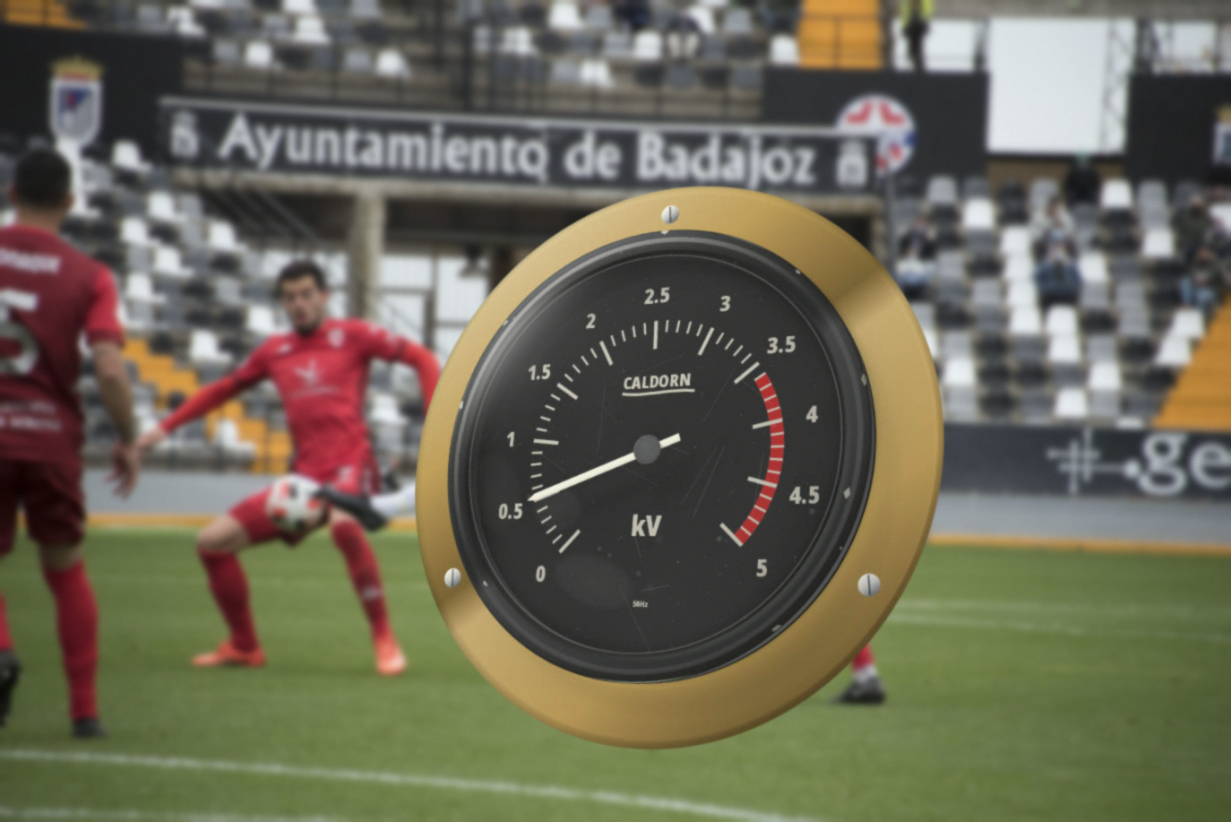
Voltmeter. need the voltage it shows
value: 0.5 kV
